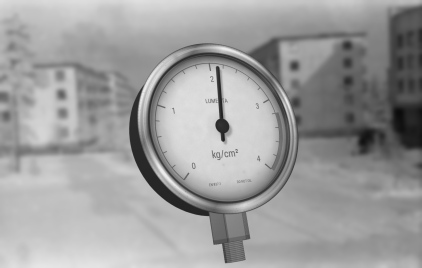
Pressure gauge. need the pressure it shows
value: 2.1 kg/cm²
